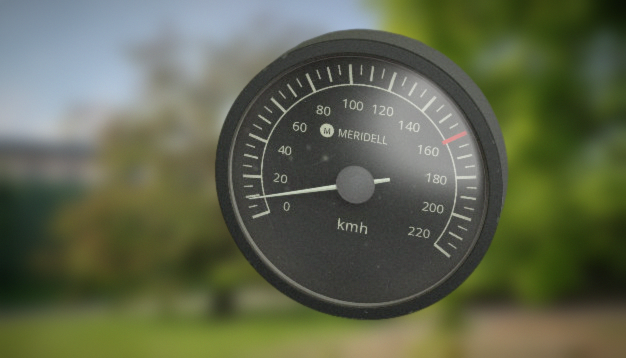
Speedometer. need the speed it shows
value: 10 km/h
